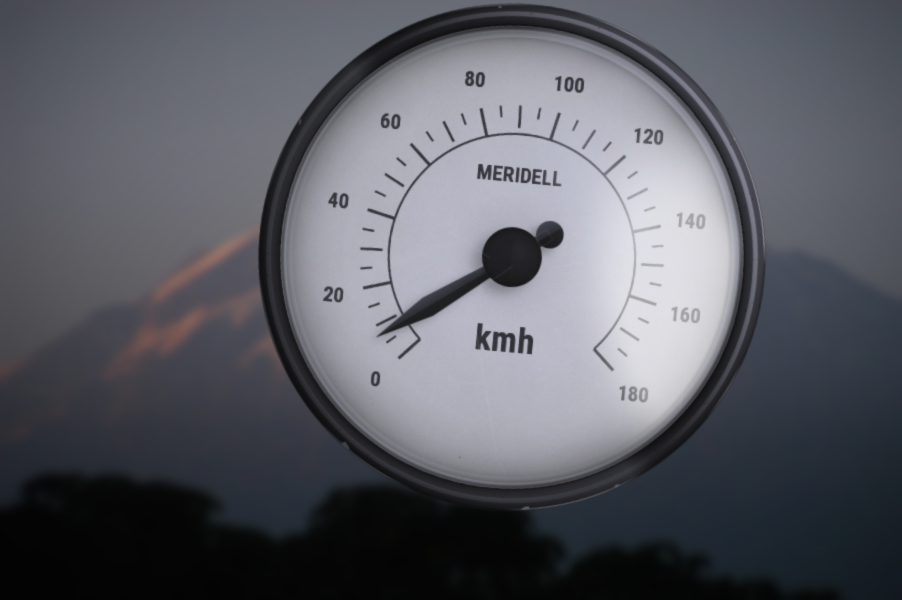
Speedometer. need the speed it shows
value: 7.5 km/h
